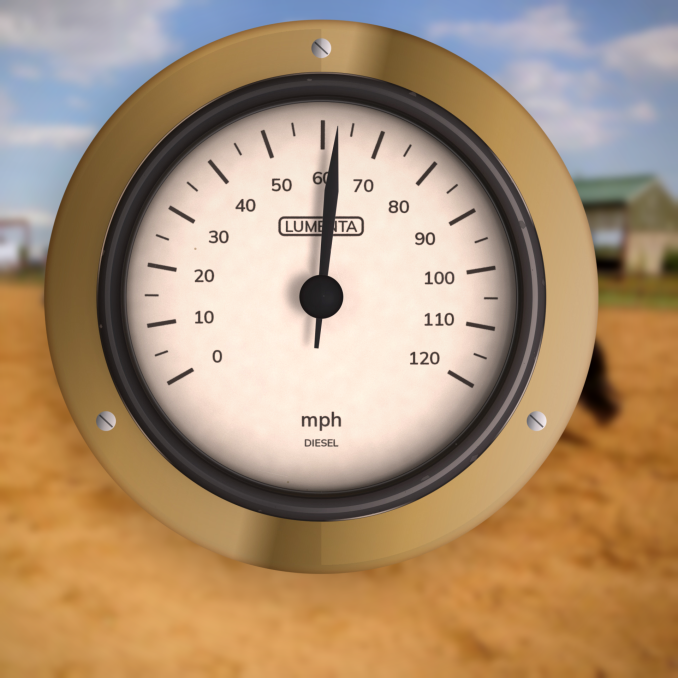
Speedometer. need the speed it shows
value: 62.5 mph
